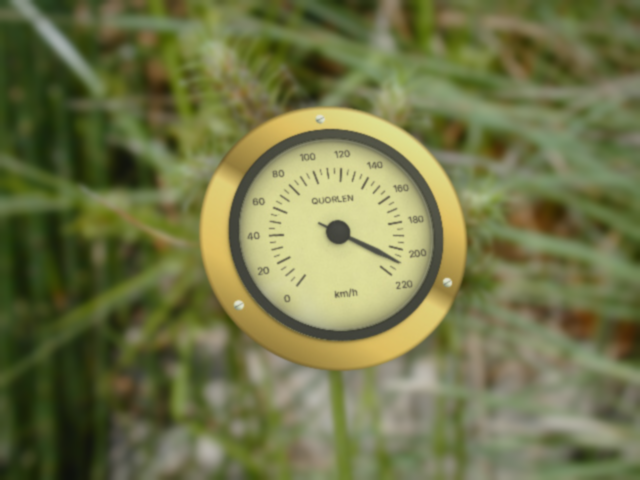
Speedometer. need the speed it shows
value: 210 km/h
